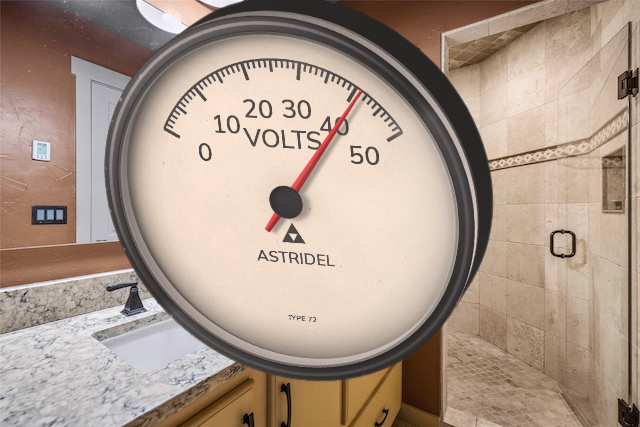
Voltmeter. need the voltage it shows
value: 41 V
